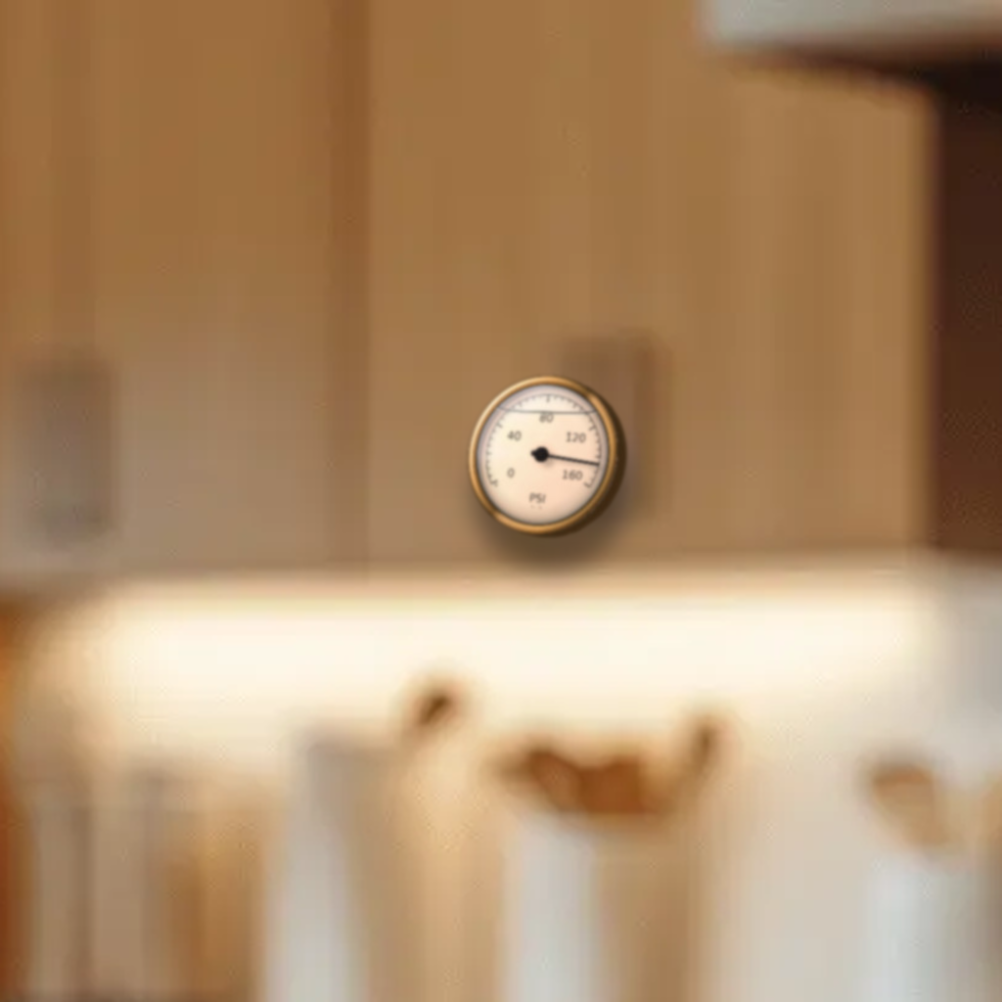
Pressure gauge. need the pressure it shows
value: 145 psi
